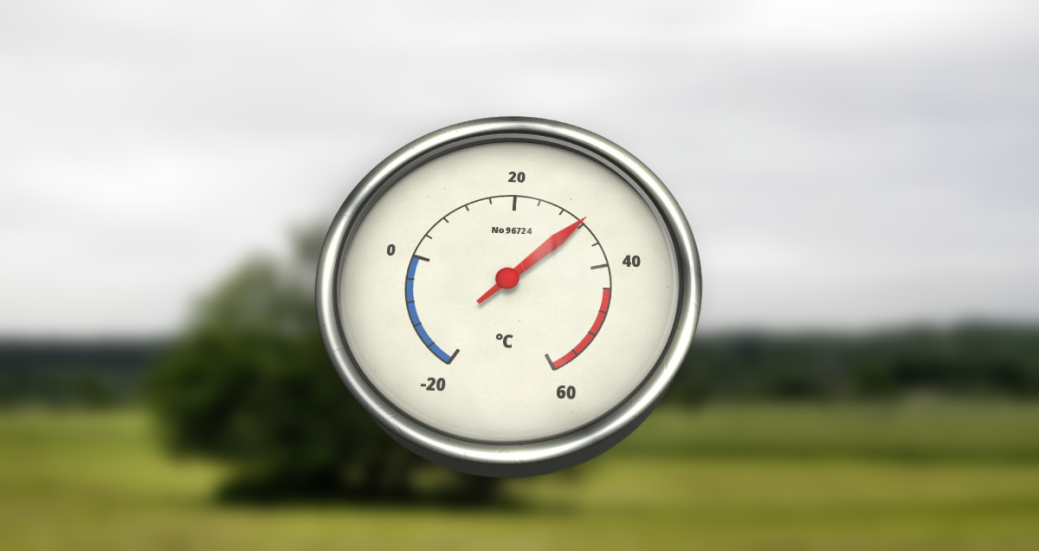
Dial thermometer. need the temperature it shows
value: 32 °C
